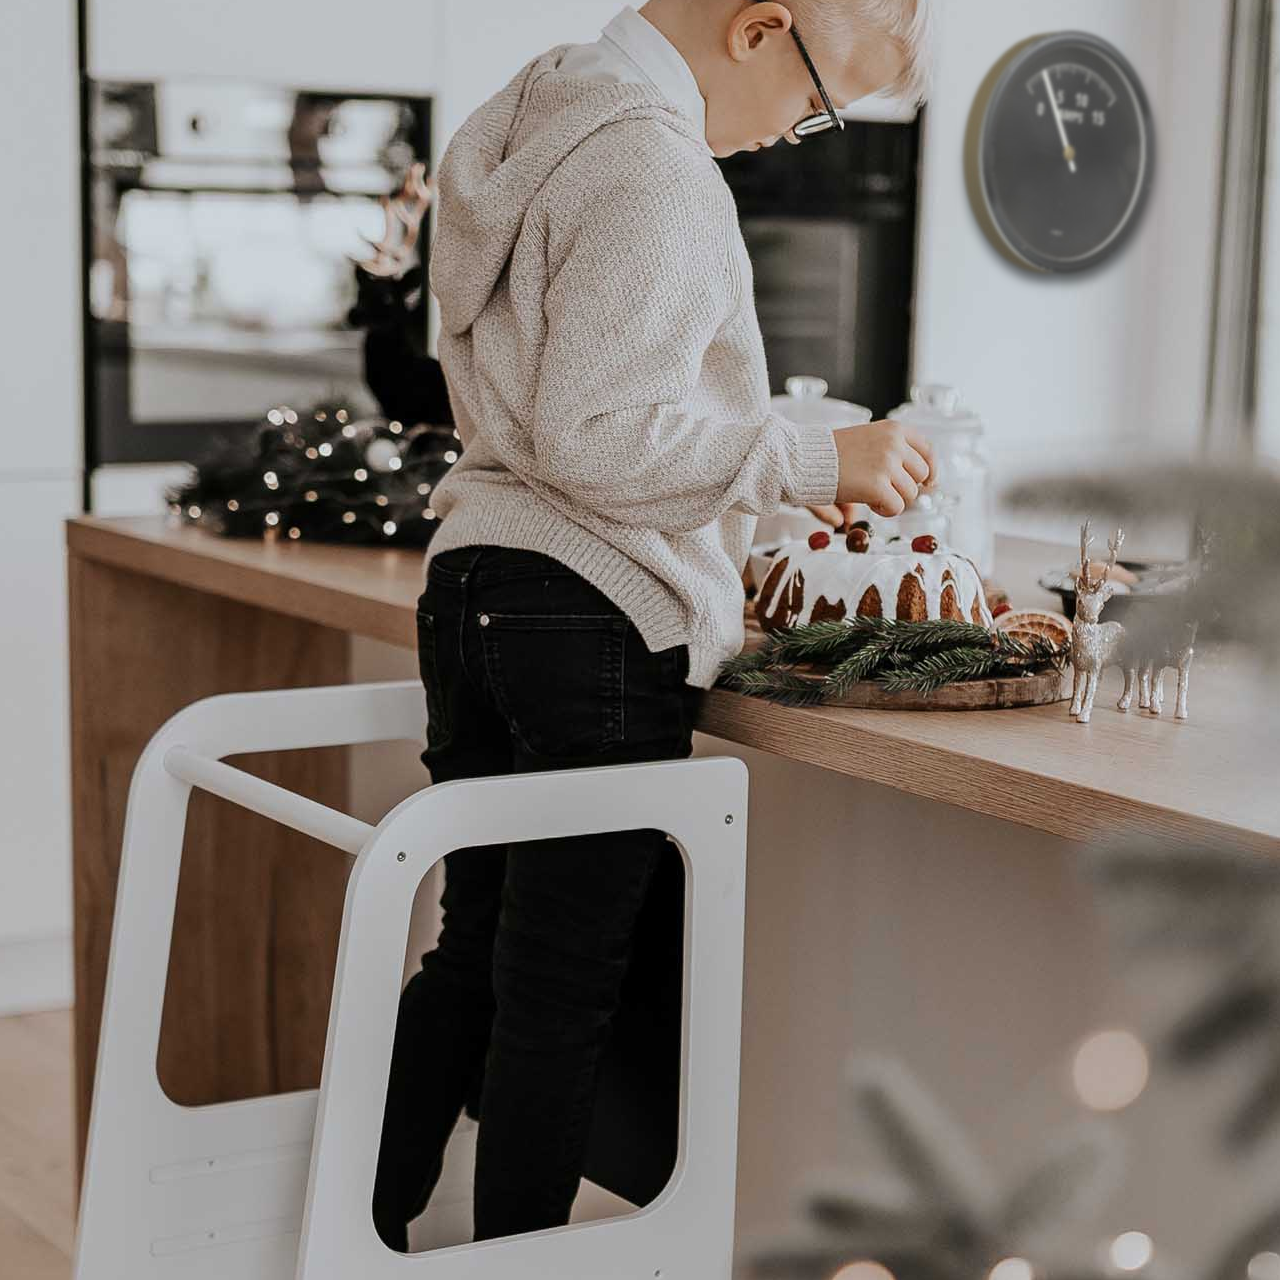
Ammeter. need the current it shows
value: 2.5 A
